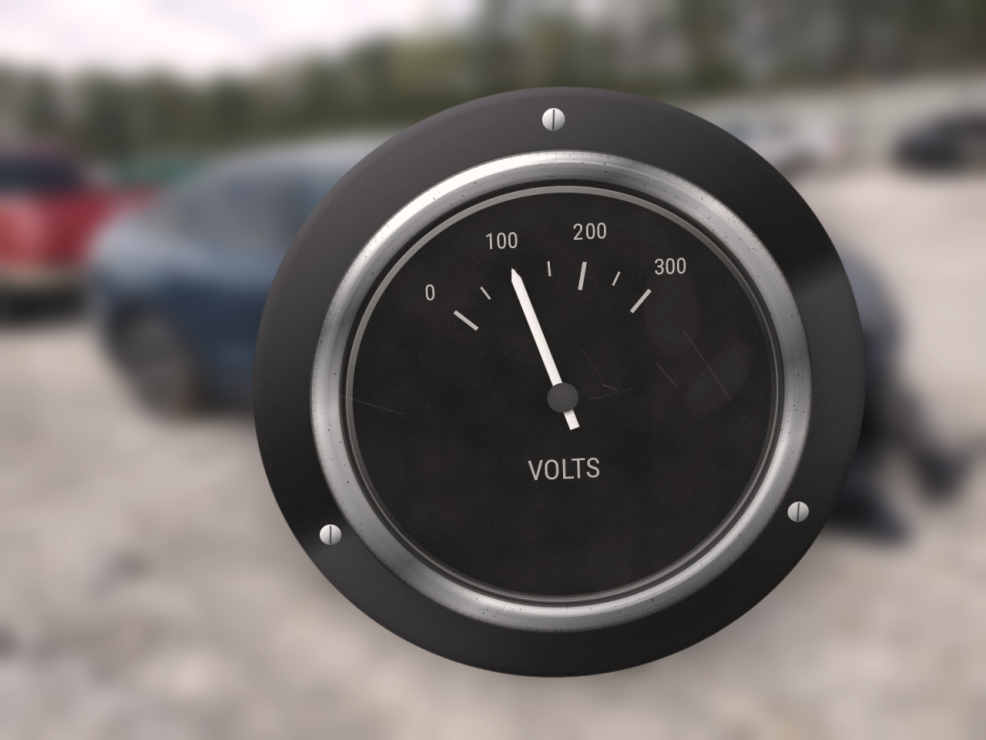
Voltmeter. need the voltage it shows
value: 100 V
